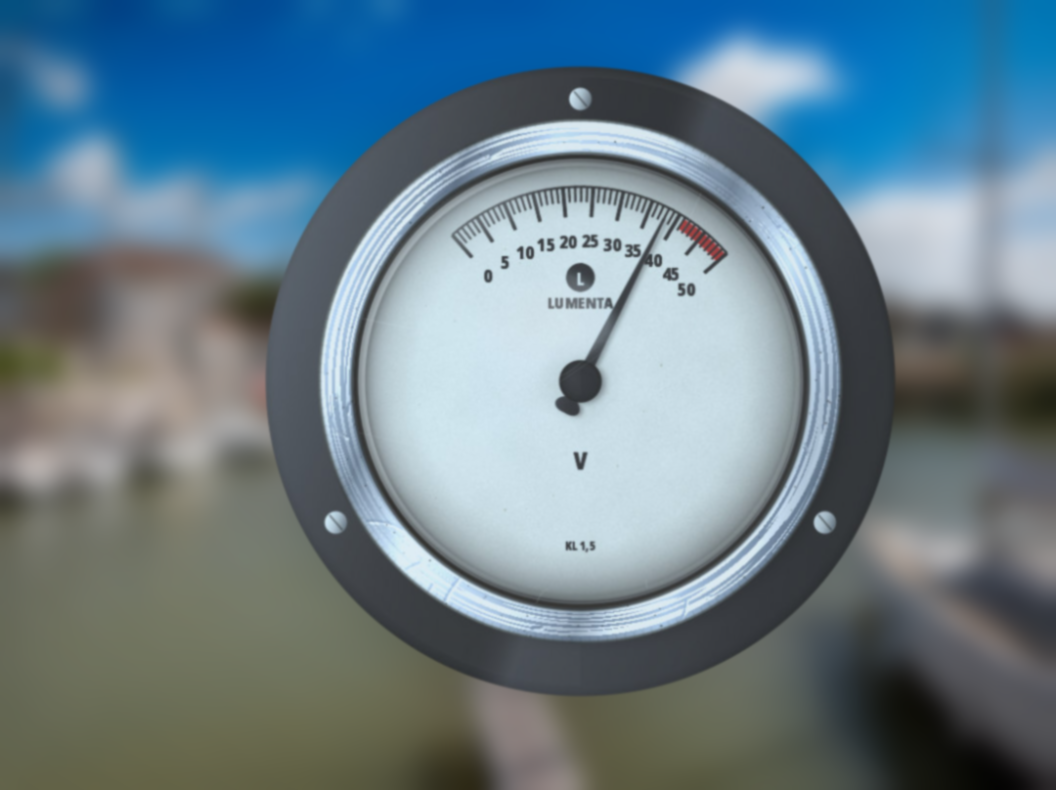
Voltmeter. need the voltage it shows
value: 38 V
